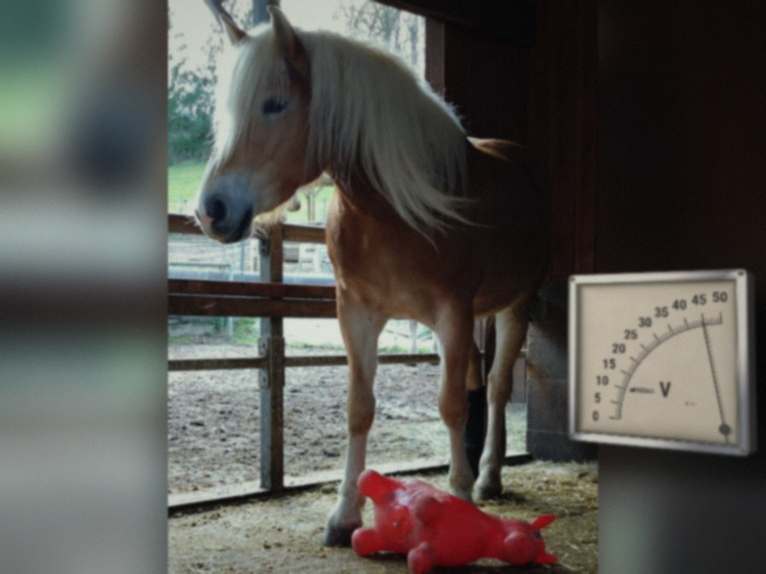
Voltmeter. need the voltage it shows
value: 45 V
